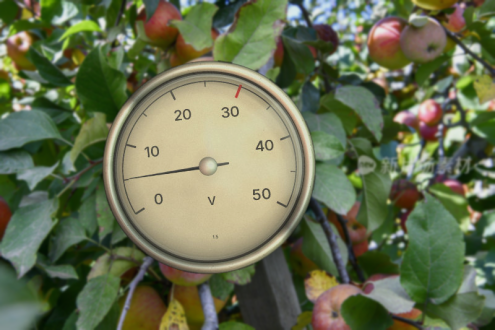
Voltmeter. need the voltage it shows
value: 5 V
